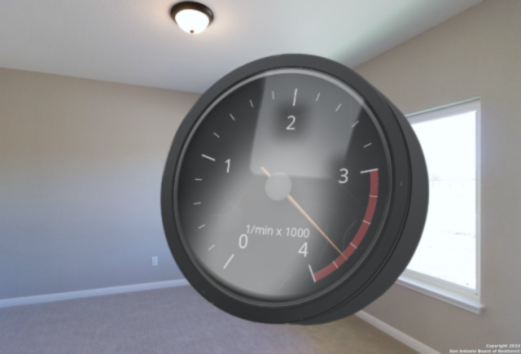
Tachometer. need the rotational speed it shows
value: 3700 rpm
